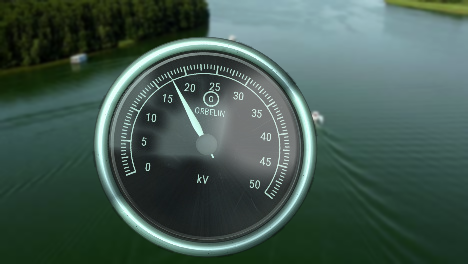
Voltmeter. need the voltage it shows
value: 17.5 kV
